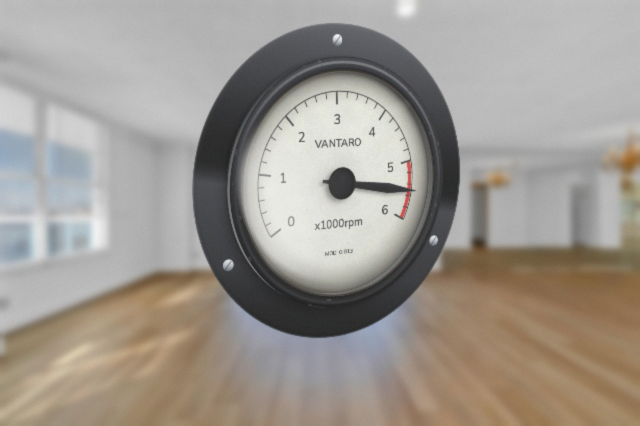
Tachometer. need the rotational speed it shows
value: 5500 rpm
